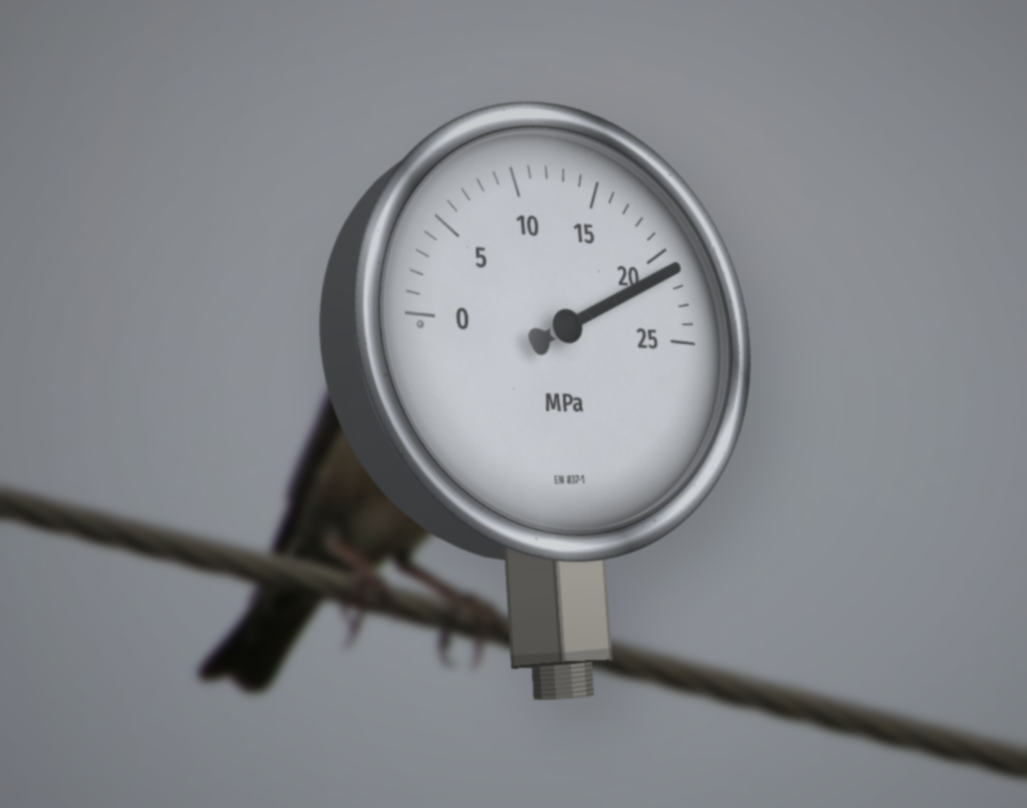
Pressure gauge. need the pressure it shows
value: 21 MPa
